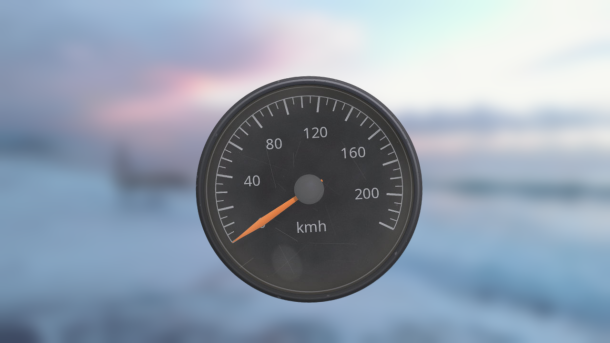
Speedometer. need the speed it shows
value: 0 km/h
